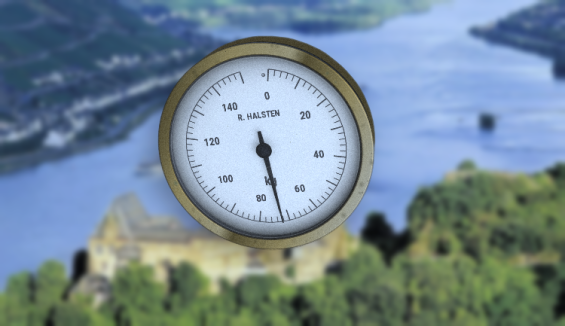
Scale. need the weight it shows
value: 72 kg
